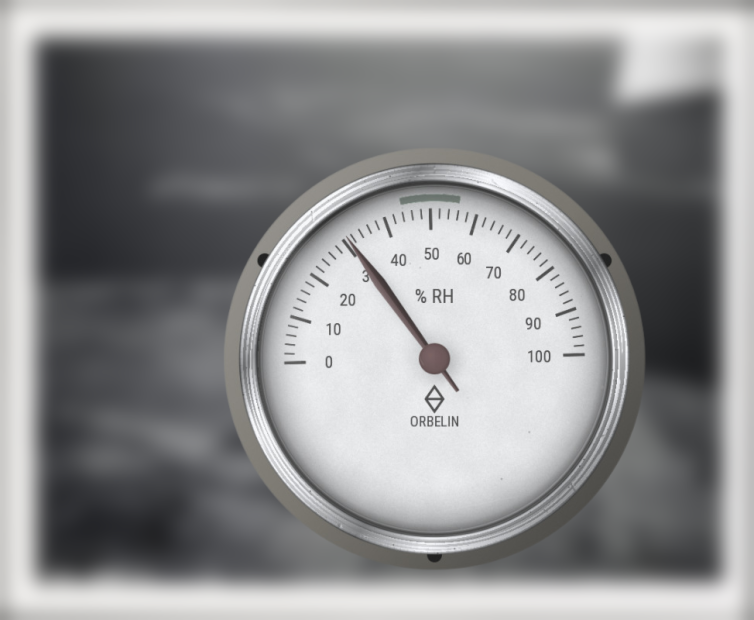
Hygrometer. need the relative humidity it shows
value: 31 %
